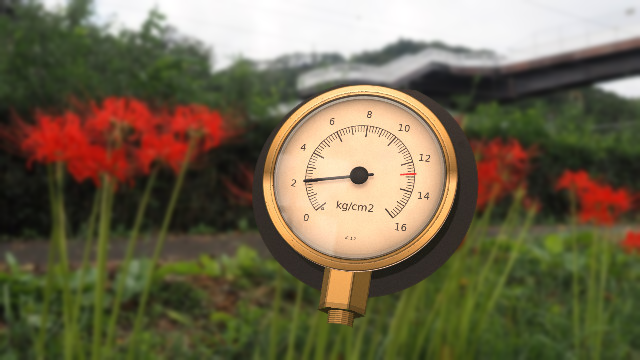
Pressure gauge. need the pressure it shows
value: 2 kg/cm²
